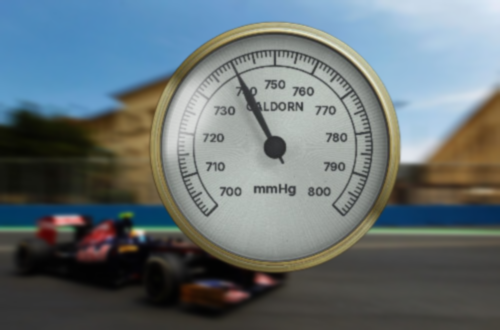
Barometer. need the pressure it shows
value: 740 mmHg
